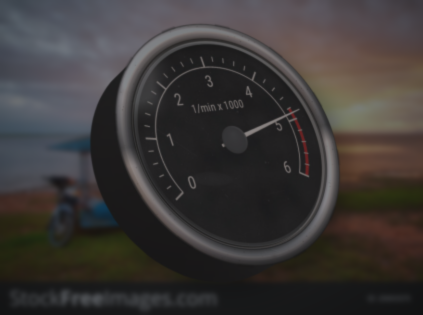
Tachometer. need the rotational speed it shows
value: 4900 rpm
